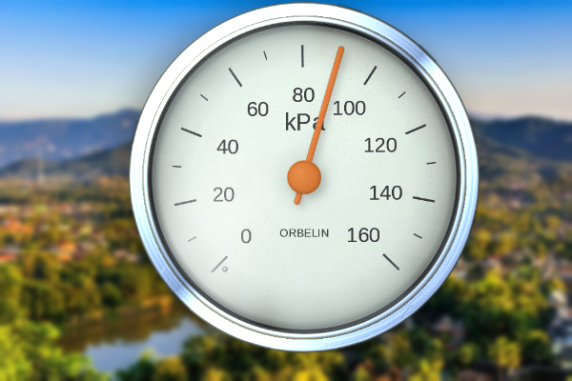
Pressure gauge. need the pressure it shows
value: 90 kPa
